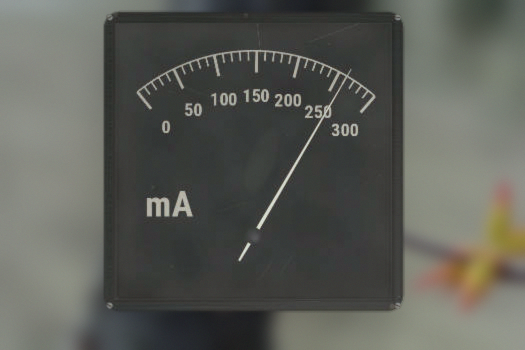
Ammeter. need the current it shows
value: 260 mA
